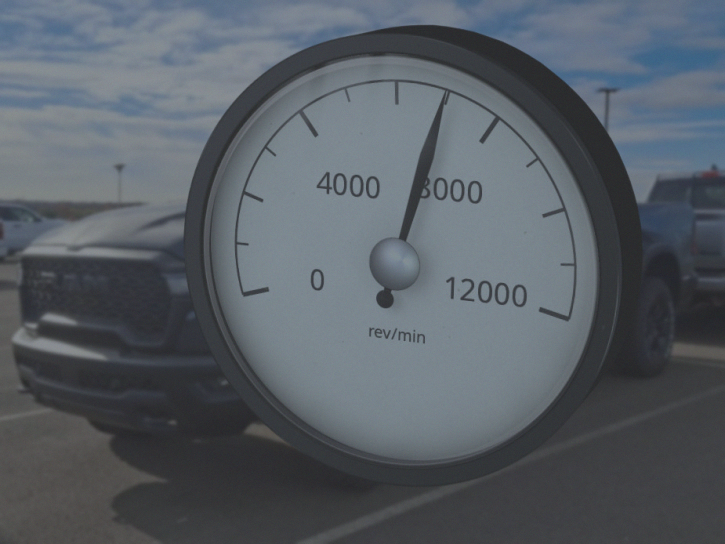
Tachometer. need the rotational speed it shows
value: 7000 rpm
